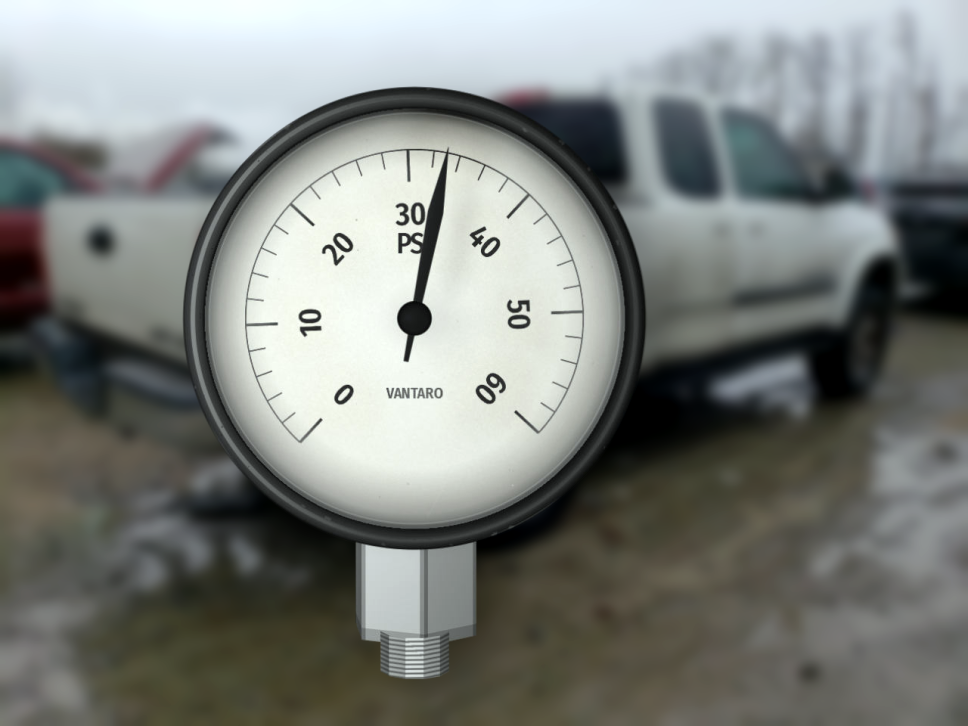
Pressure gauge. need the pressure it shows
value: 33 psi
